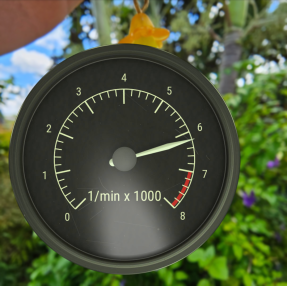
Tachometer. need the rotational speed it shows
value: 6200 rpm
